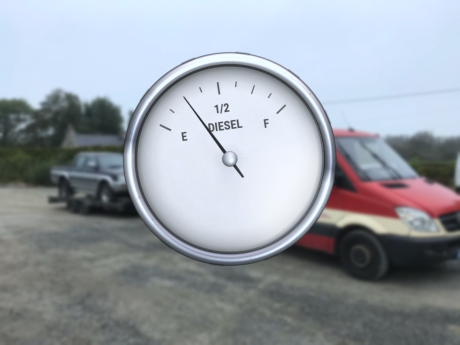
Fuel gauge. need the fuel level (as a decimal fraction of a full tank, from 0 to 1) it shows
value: 0.25
